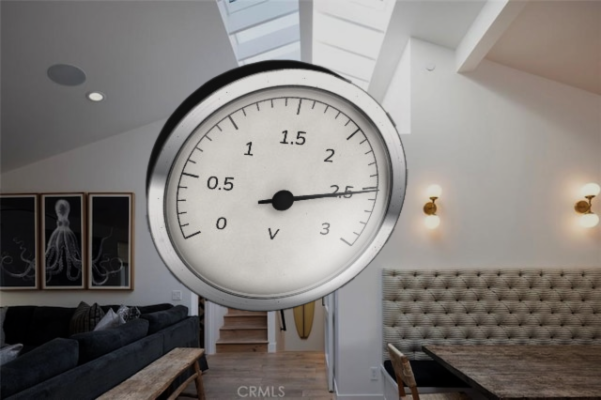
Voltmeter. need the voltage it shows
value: 2.5 V
